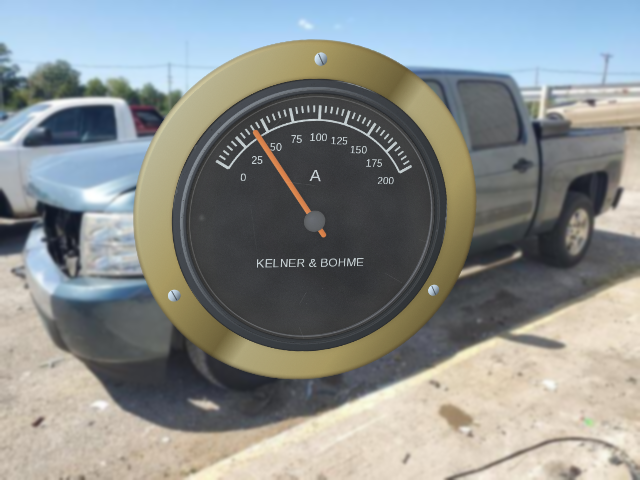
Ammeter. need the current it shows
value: 40 A
